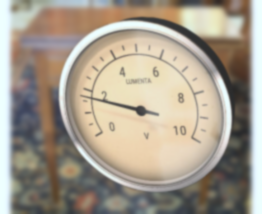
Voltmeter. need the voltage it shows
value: 1.75 V
